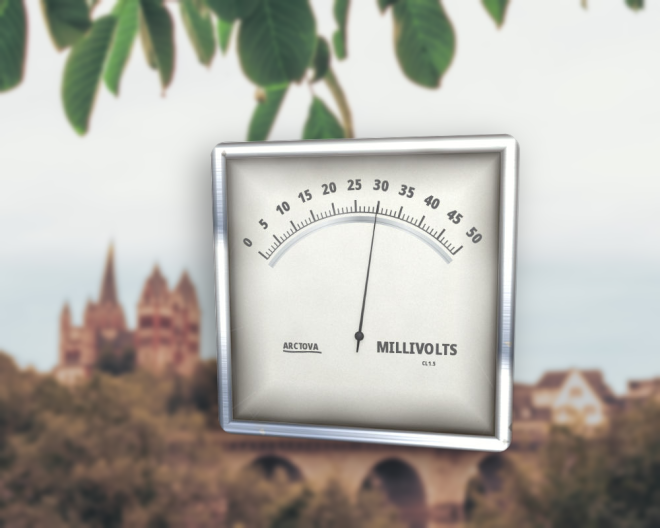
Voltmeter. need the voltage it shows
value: 30 mV
